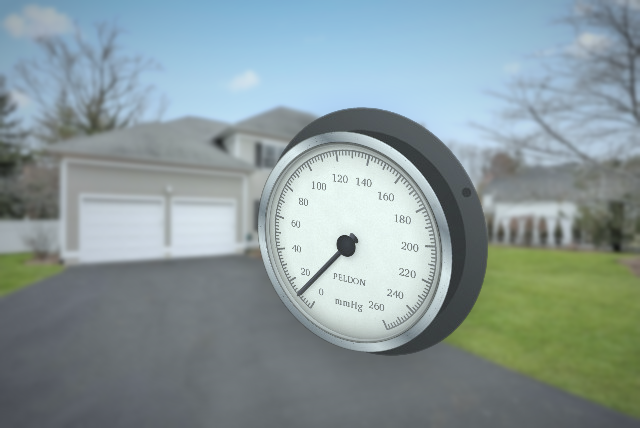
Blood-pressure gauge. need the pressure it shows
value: 10 mmHg
